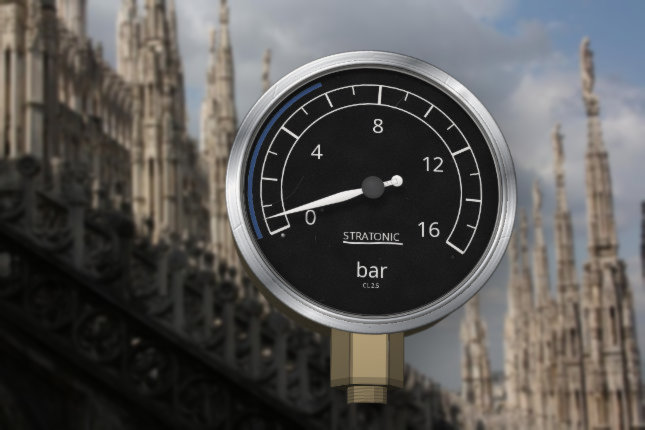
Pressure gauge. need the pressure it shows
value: 0.5 bar
